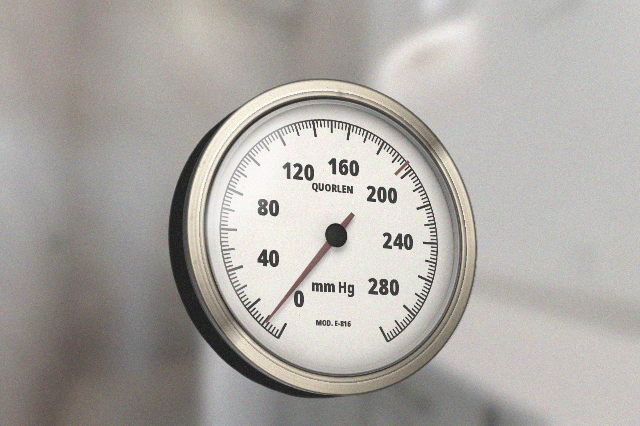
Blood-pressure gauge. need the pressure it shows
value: 10 mmHg
